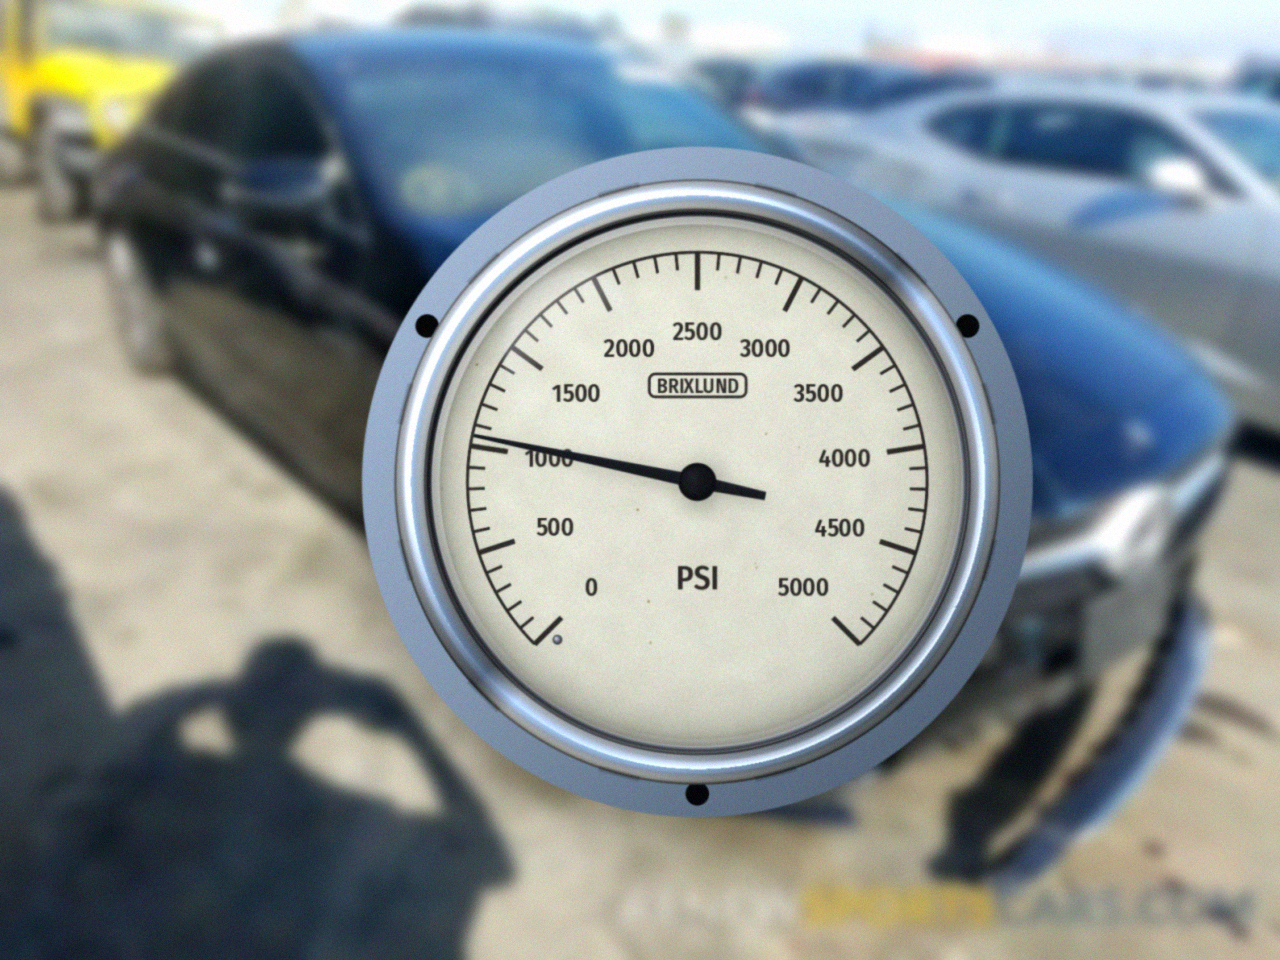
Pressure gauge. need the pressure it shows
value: 1050 psi
